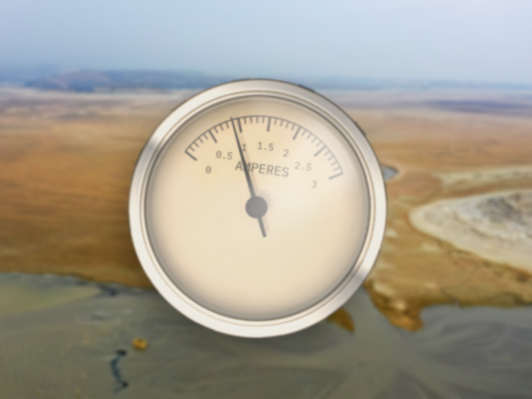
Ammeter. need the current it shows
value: 0.9 A
